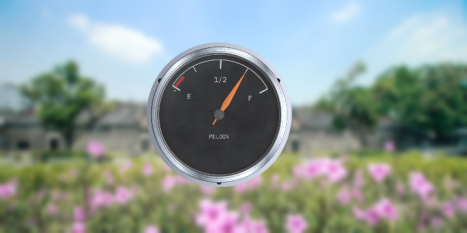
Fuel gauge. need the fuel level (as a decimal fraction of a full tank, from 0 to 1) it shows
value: 0.75
